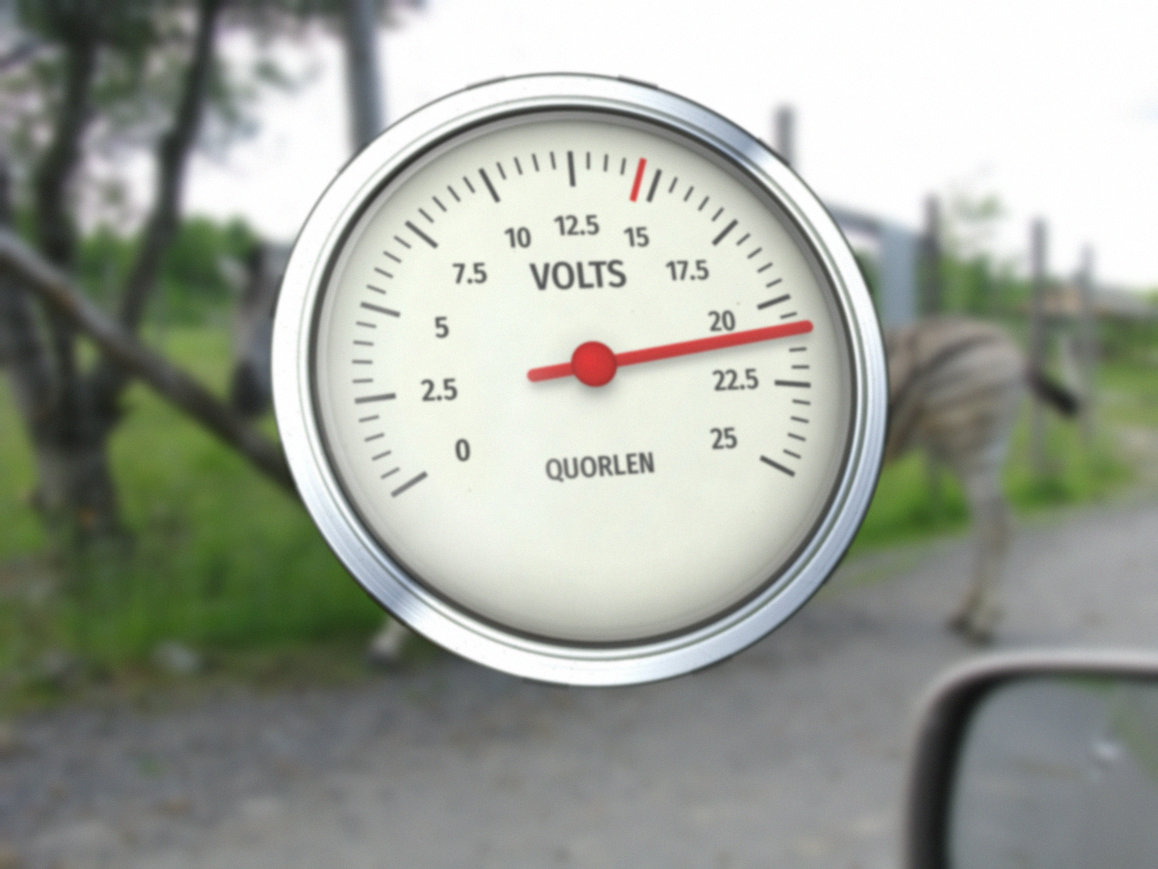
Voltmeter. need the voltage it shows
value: 21 V
